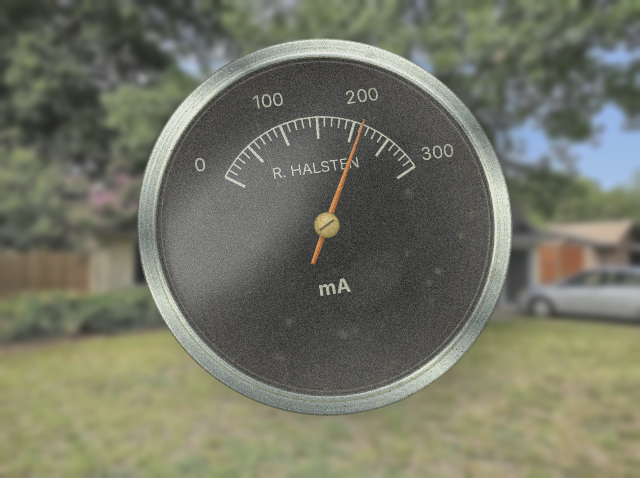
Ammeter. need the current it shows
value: 210 mA
